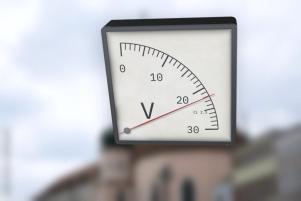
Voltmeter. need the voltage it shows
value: 22 V
